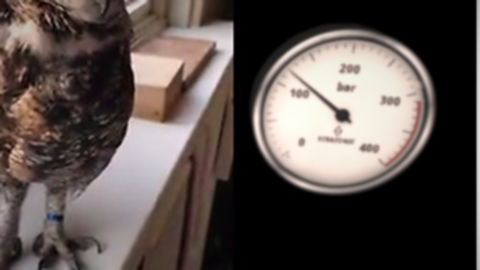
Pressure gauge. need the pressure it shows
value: 120 bar
